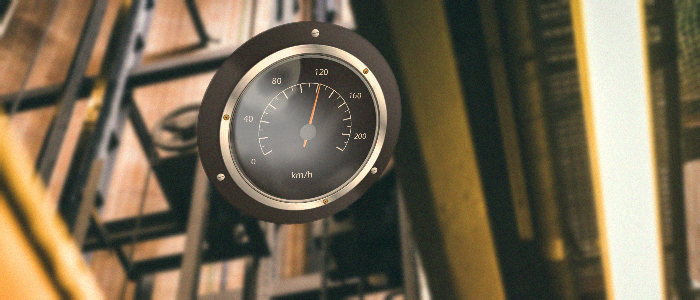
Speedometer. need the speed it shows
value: 120 km/h
